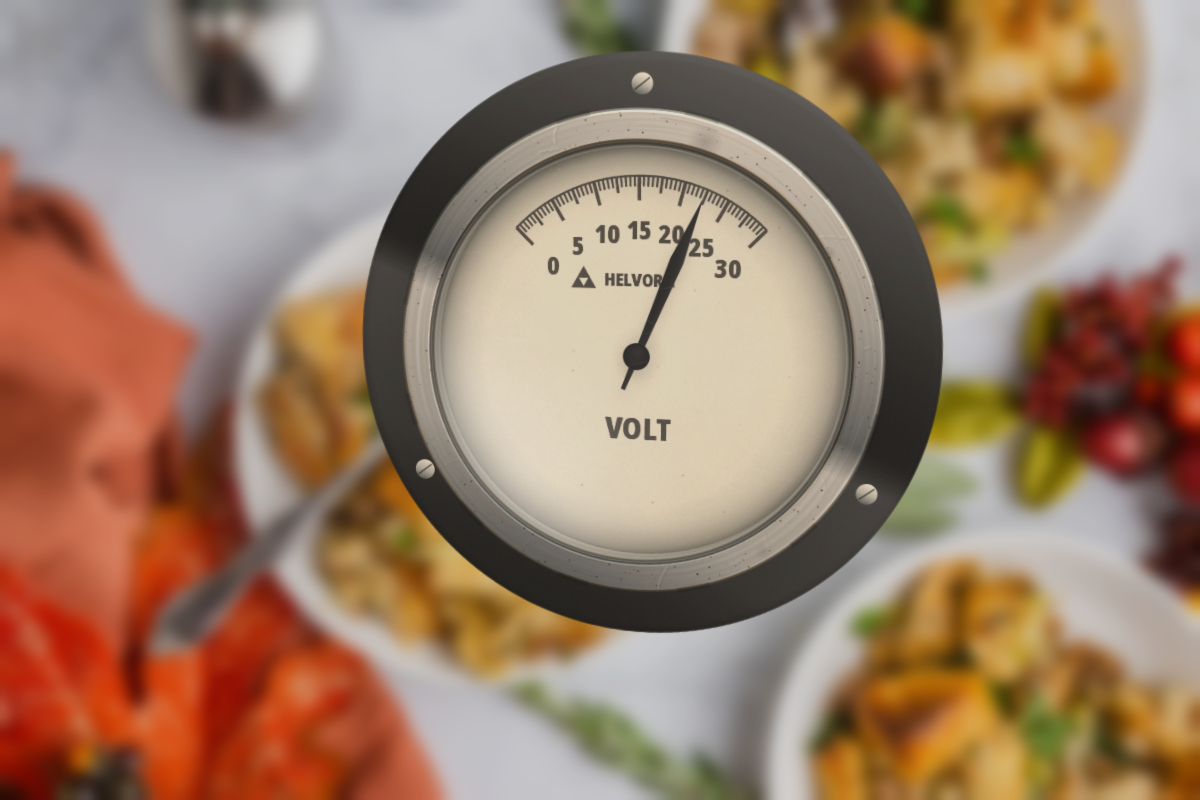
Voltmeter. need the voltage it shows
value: 22.5 V
